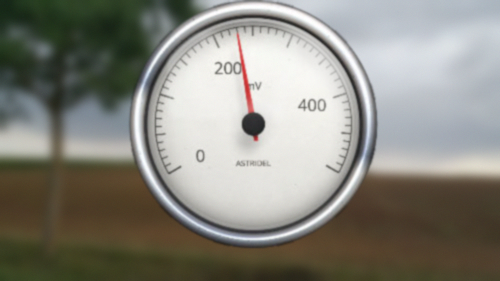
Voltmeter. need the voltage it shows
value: 230 mV
